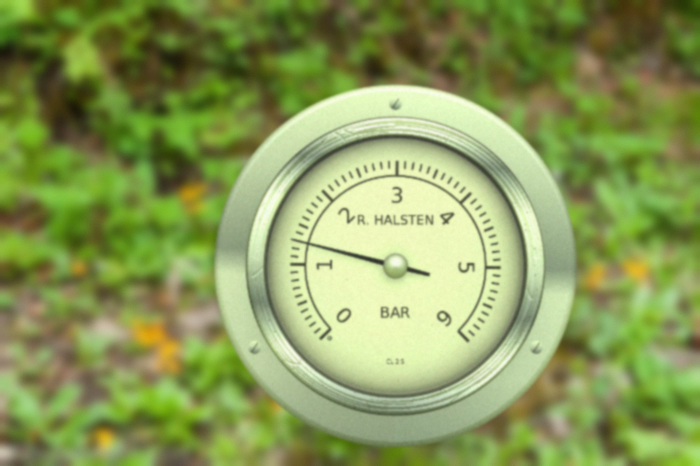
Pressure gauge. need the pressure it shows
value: 1.3 bar
